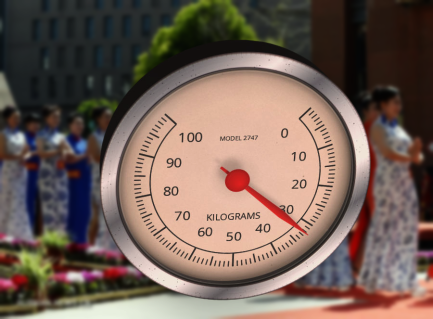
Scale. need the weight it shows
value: 32 kg
